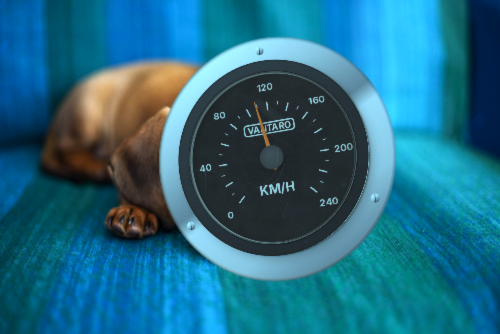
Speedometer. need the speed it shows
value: 110 km/h
